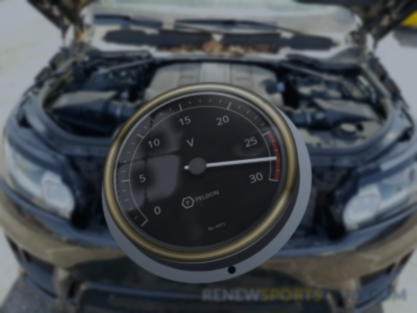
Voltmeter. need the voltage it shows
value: 28 V
